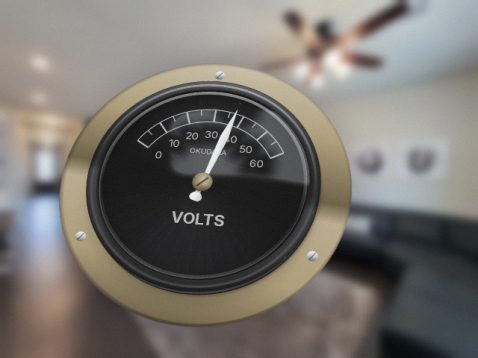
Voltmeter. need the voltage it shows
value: 37.5 V
